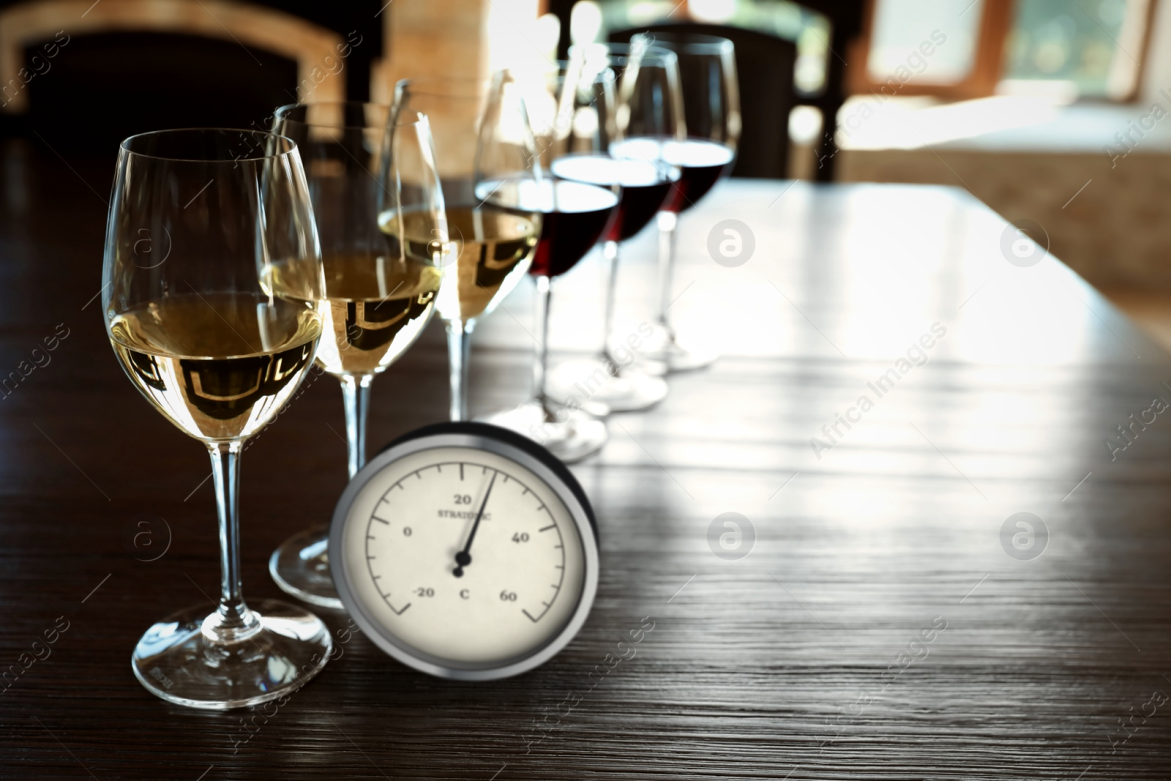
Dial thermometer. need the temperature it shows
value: 26 °C
